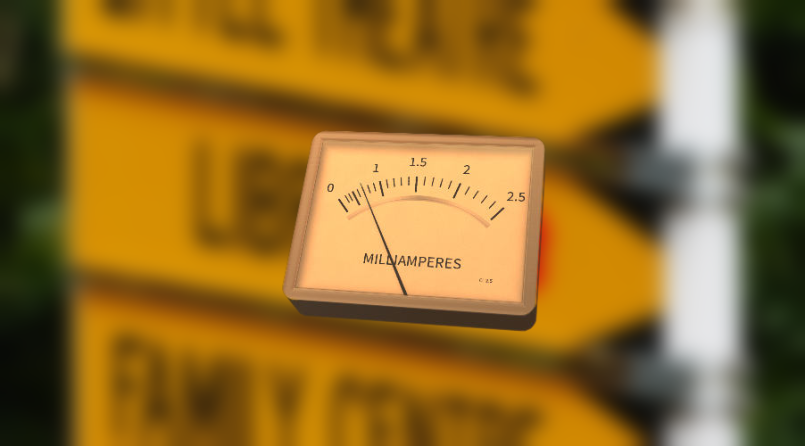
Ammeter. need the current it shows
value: 0.7 mA
